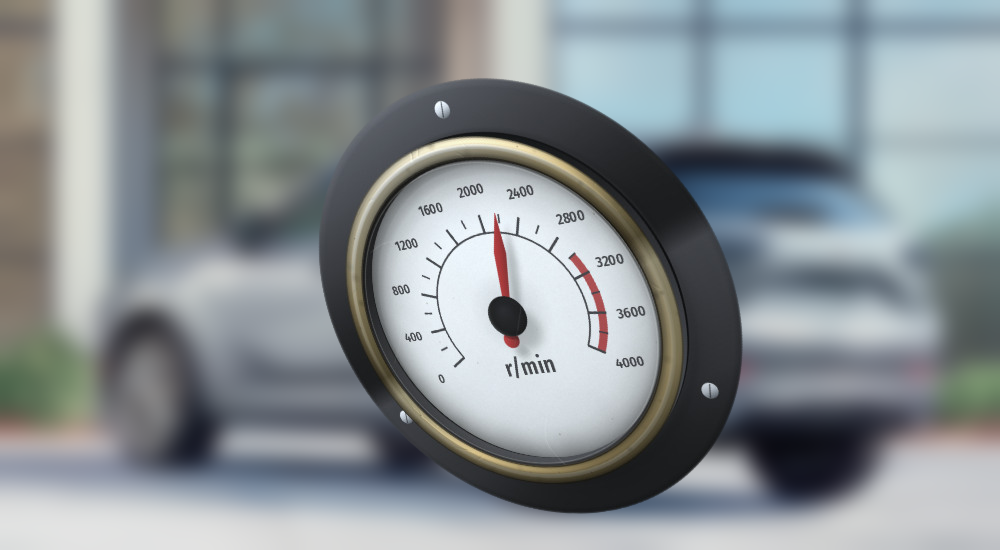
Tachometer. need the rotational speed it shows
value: 2200 rpm
